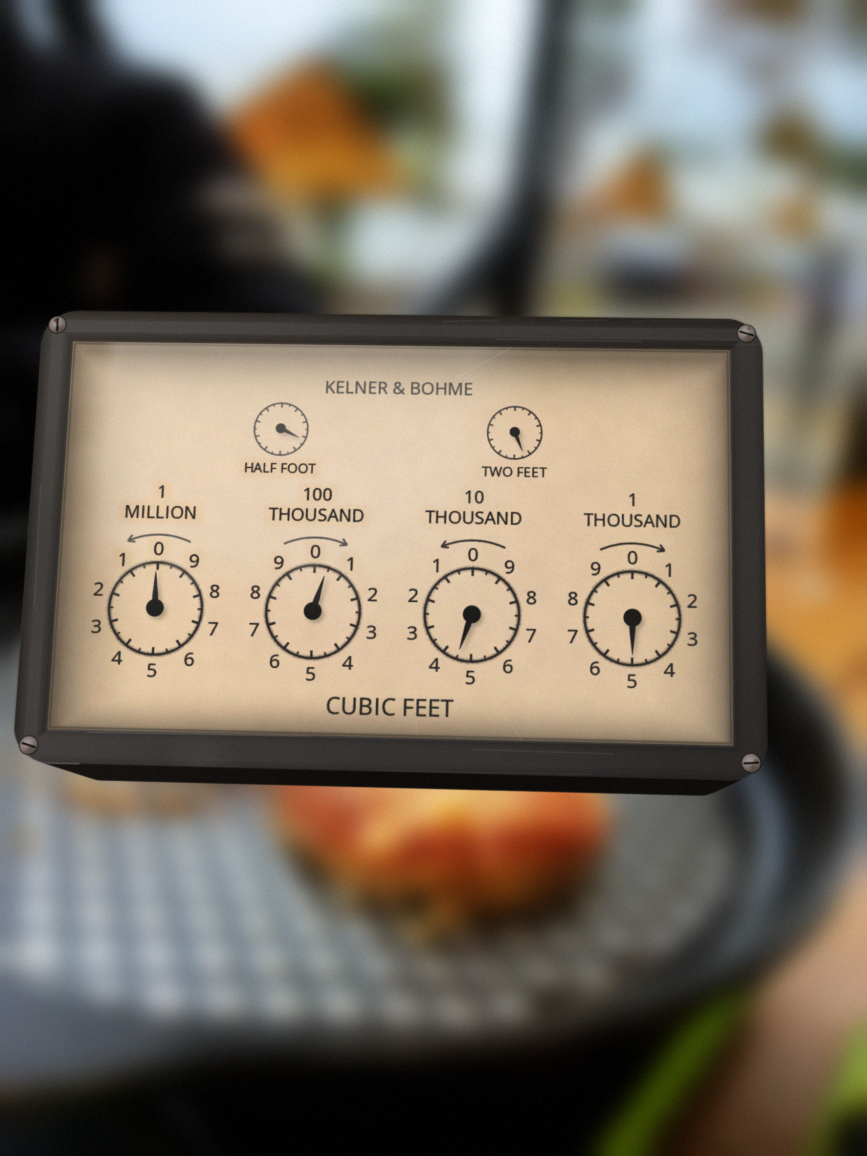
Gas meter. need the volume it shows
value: 4500 ft³
